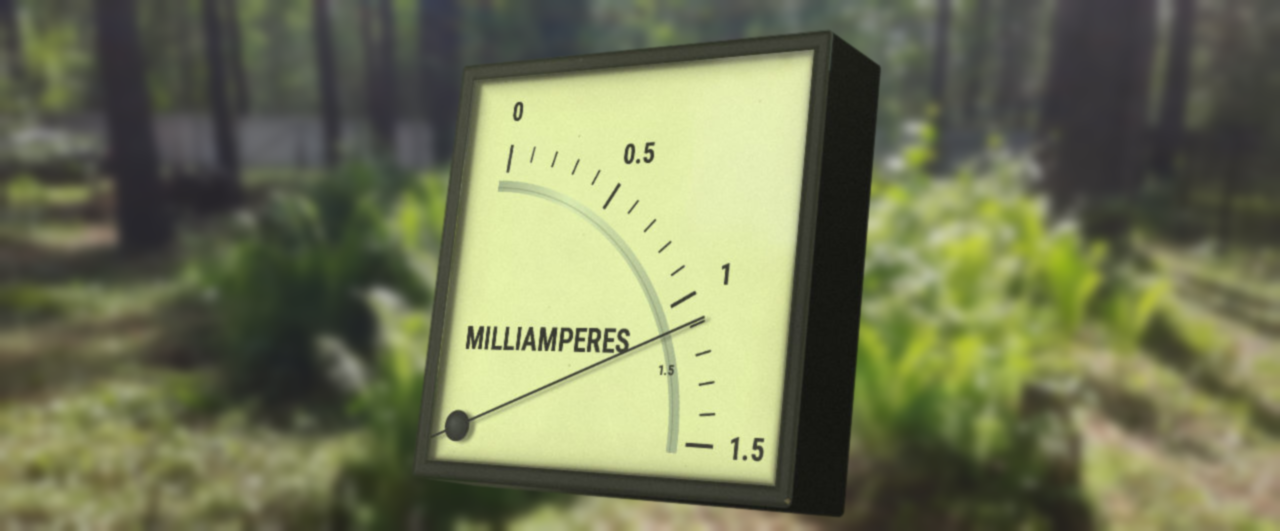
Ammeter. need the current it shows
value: 1.1 mA
